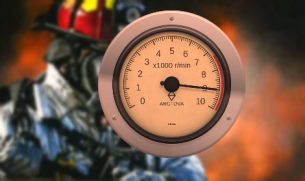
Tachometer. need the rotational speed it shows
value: 9000 rpm
